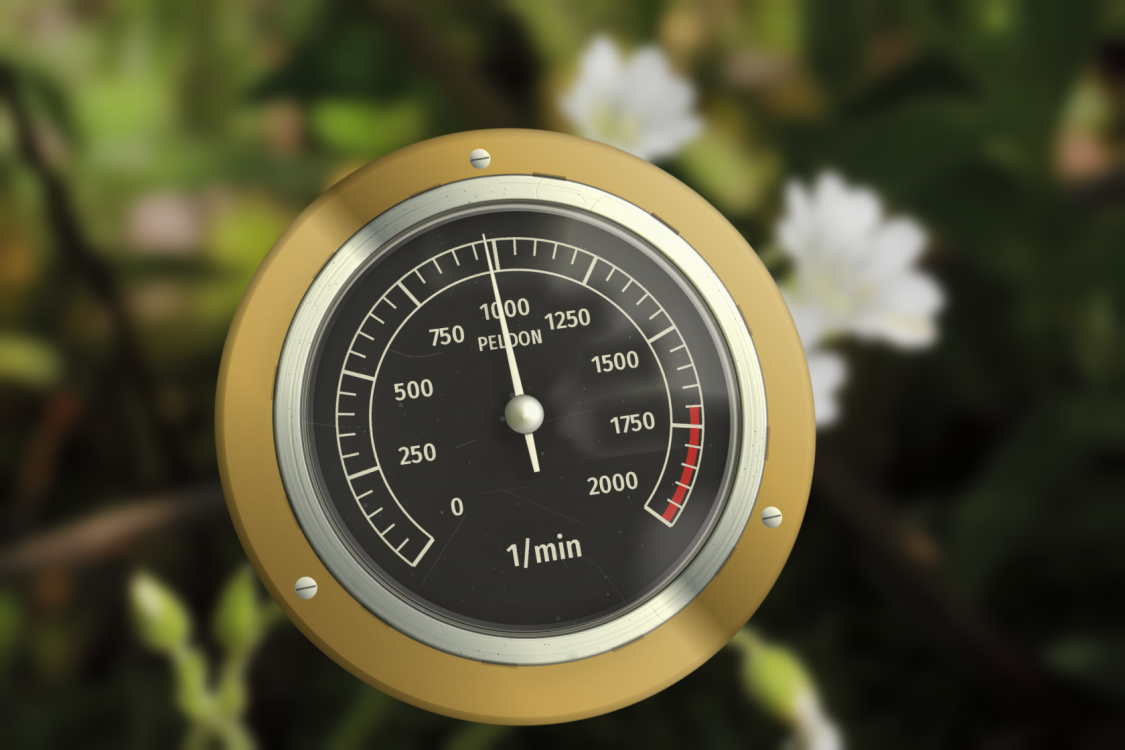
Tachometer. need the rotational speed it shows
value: 975 rpm
